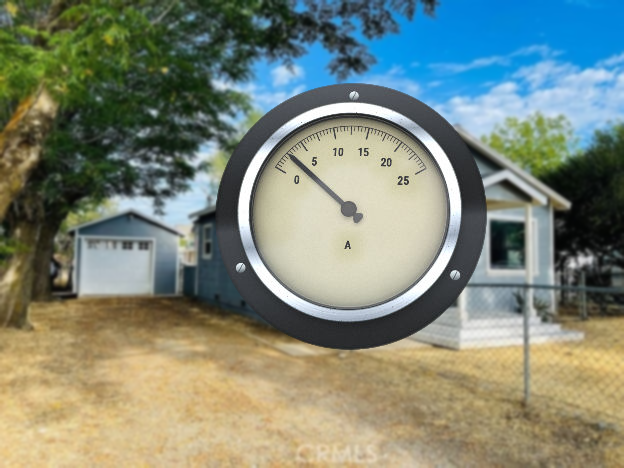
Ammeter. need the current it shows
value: 2.5 A
